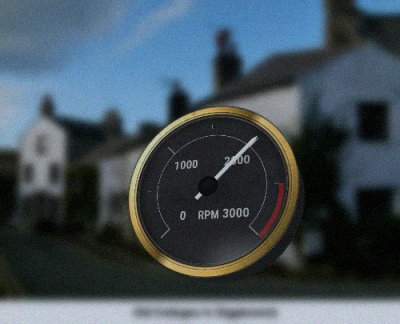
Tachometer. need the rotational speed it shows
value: 2000 rpm
